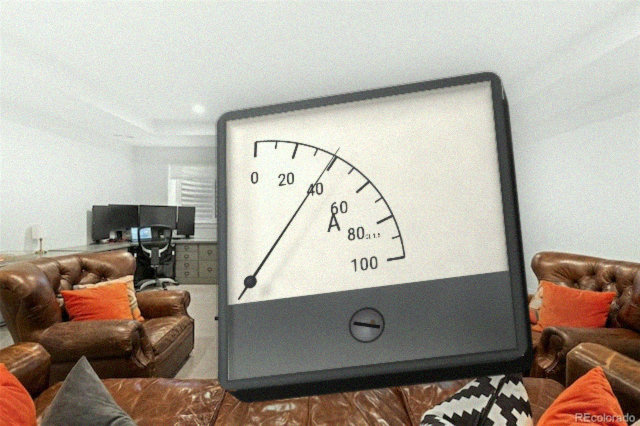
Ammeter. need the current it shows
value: 40 A
